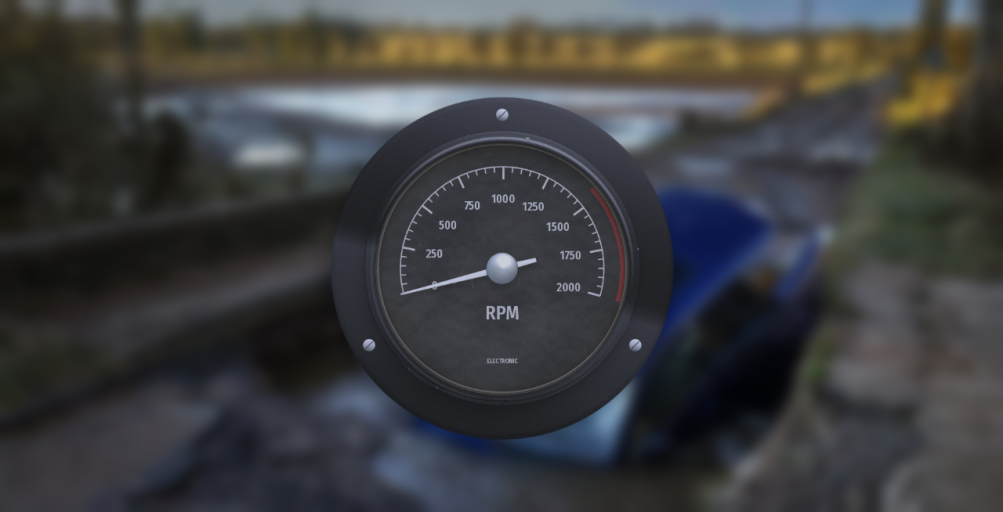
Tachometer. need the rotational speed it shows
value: 0 rpm
